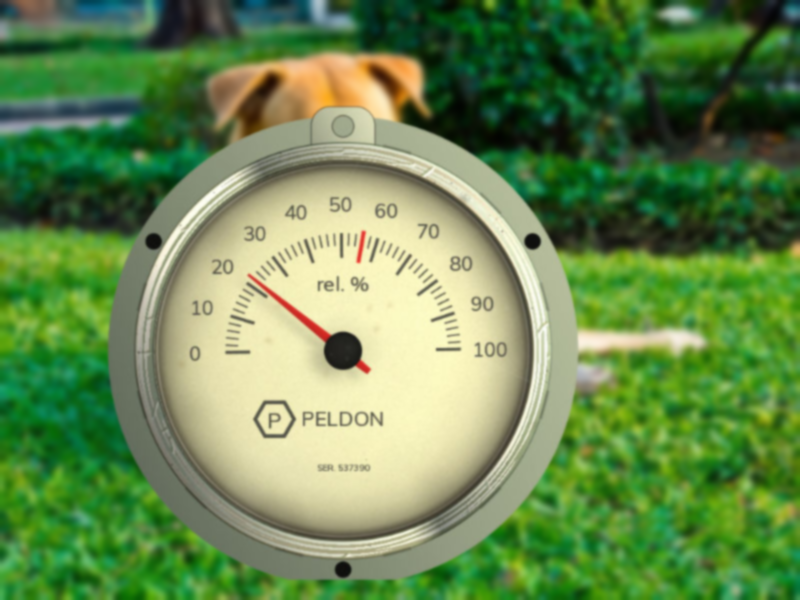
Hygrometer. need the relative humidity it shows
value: 22 %
